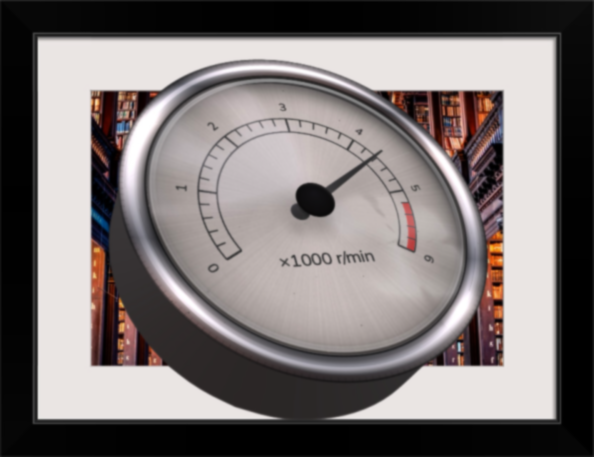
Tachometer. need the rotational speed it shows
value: 4400 rpm
